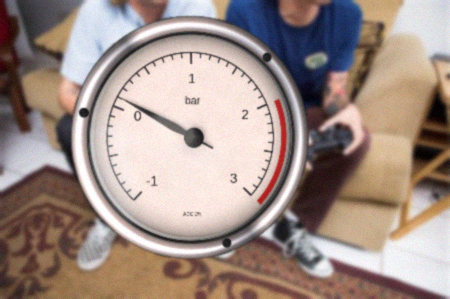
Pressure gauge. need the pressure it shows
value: 0.1 bar
